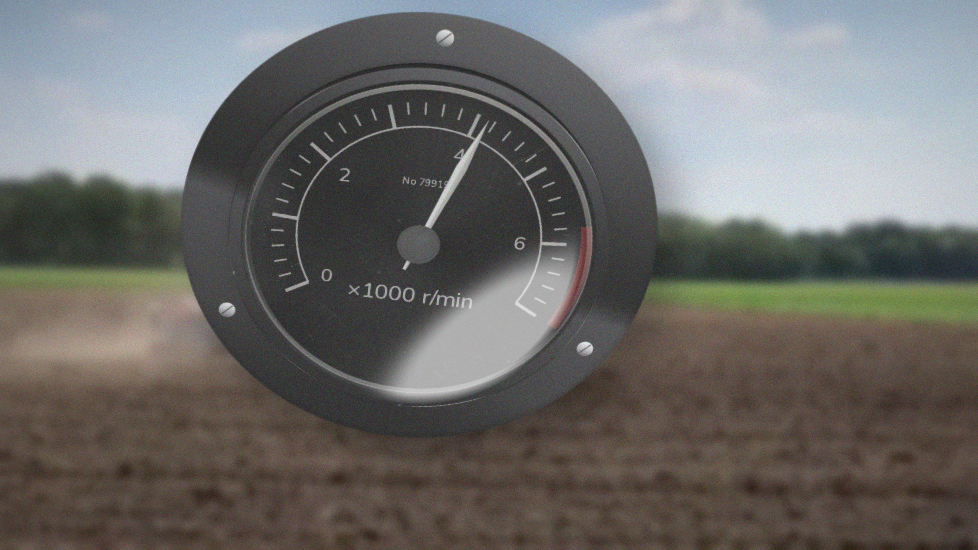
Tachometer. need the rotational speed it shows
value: 4100 rpm
